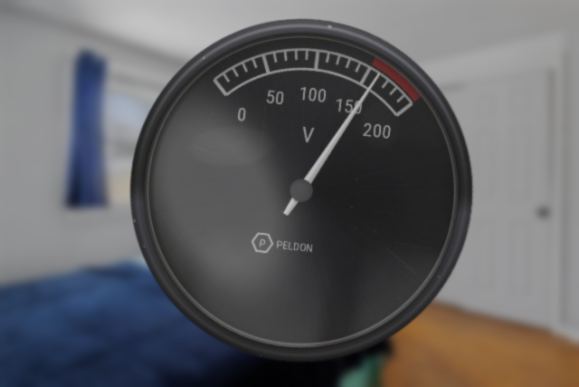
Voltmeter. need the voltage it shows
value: 160 V
